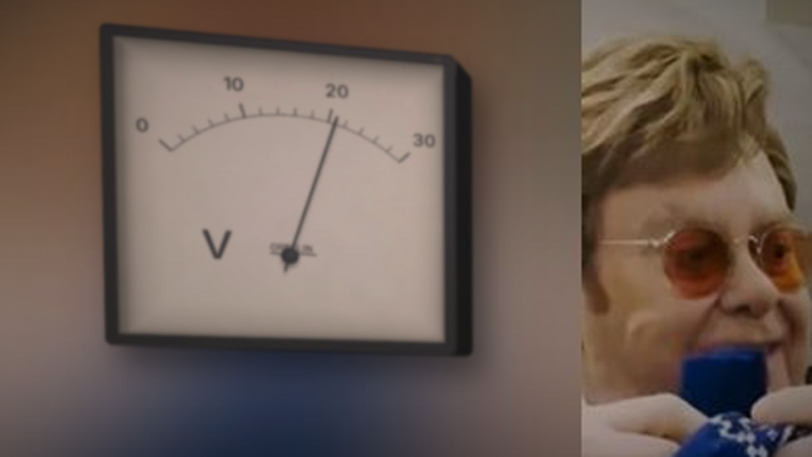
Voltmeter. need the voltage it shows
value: 21 V
